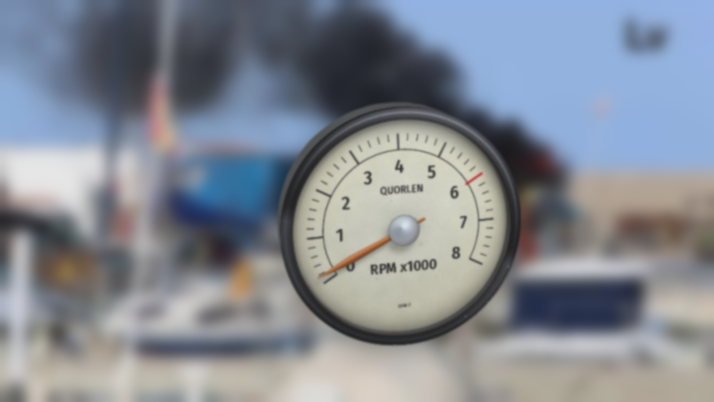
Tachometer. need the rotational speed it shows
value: 200 rpm
